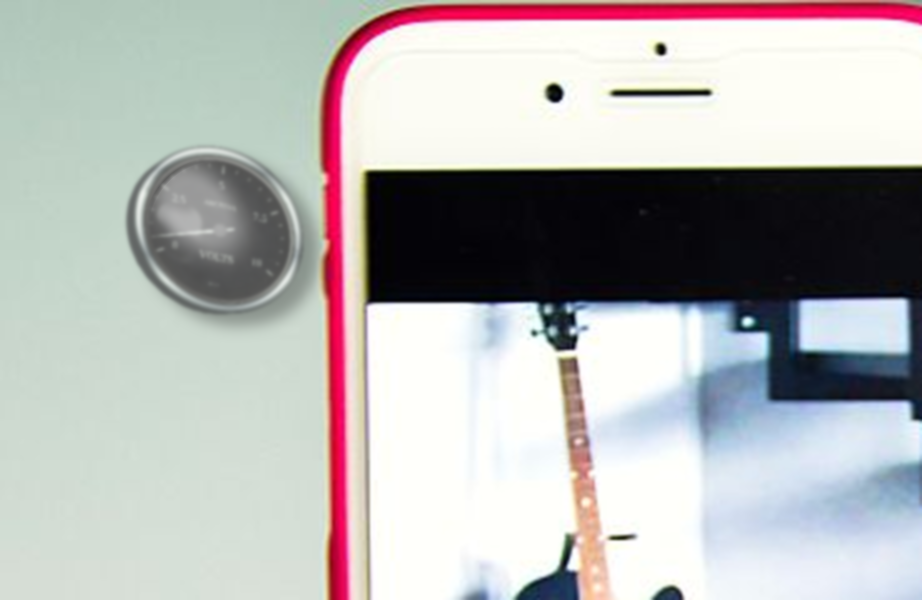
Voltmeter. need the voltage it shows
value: 0.5 V
